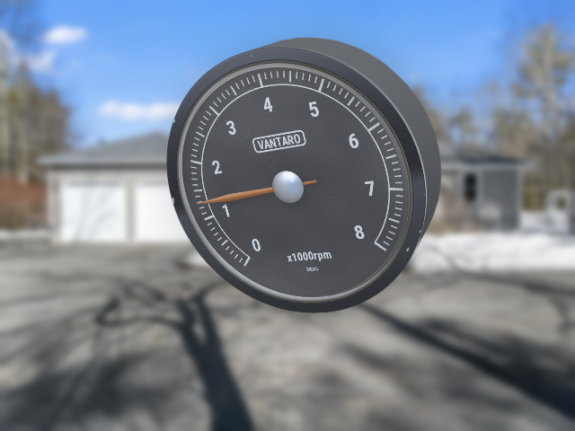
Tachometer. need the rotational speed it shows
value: 1300 rpm
